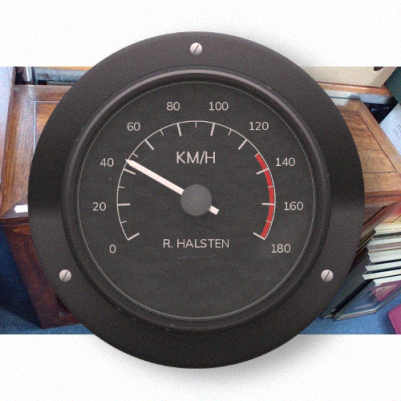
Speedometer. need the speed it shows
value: 45 km/h
